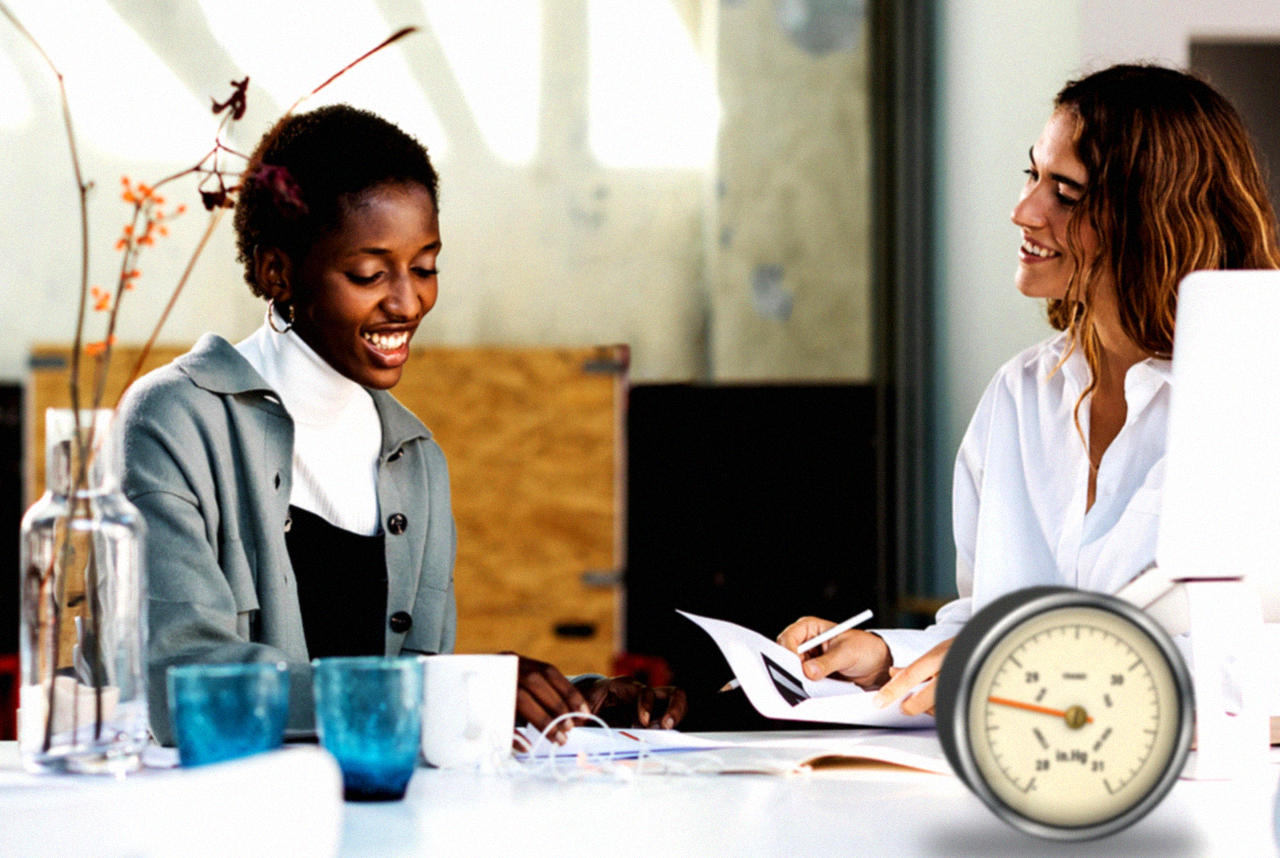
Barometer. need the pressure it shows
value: 28.7 inHg
